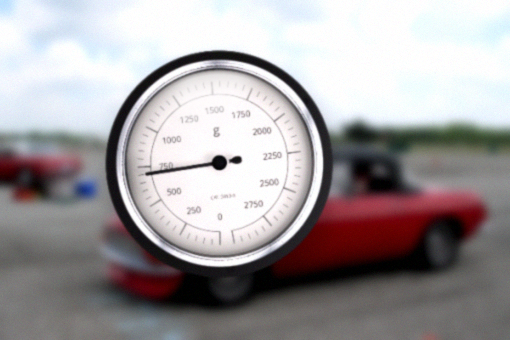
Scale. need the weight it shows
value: 700 g
